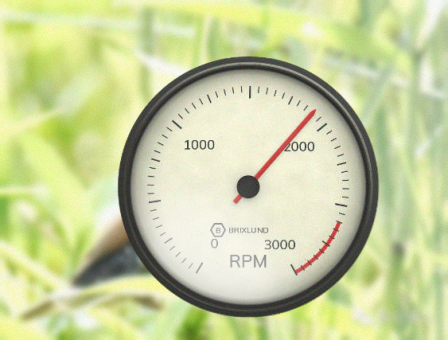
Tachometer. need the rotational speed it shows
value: 1900 rpm
